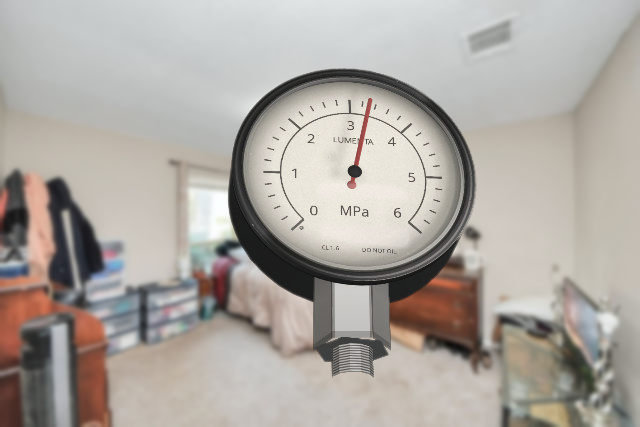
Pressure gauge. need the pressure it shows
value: 3.3 MPa
